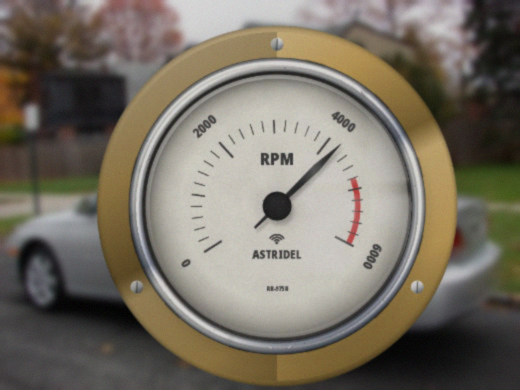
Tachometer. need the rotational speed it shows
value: 4200 rpm
